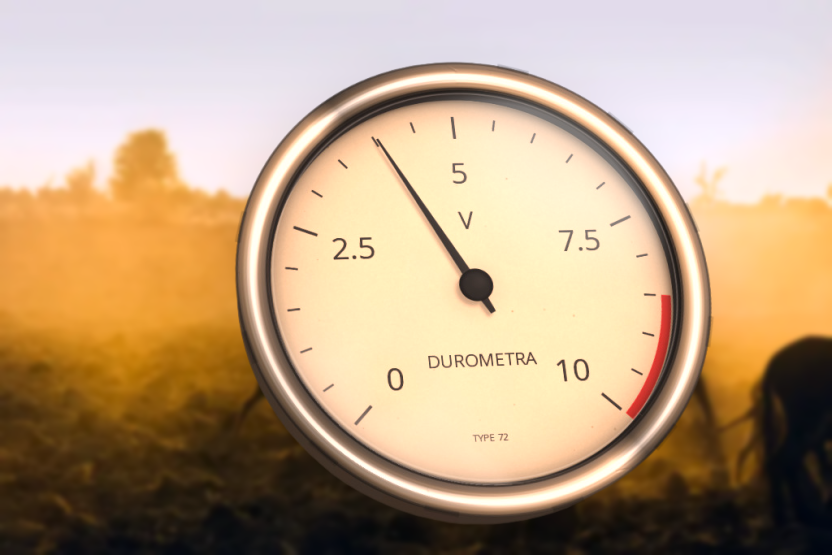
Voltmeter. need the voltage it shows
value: 4 V
